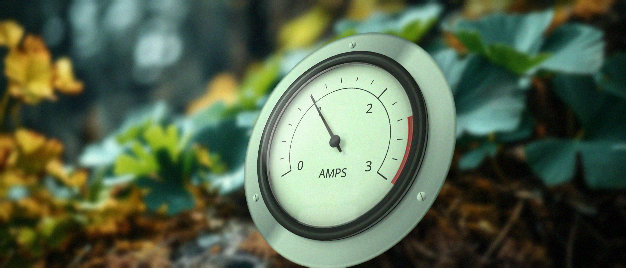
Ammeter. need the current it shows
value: 1 A
